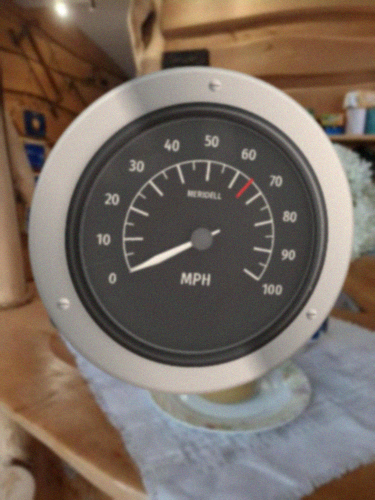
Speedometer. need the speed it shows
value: 0 mph
